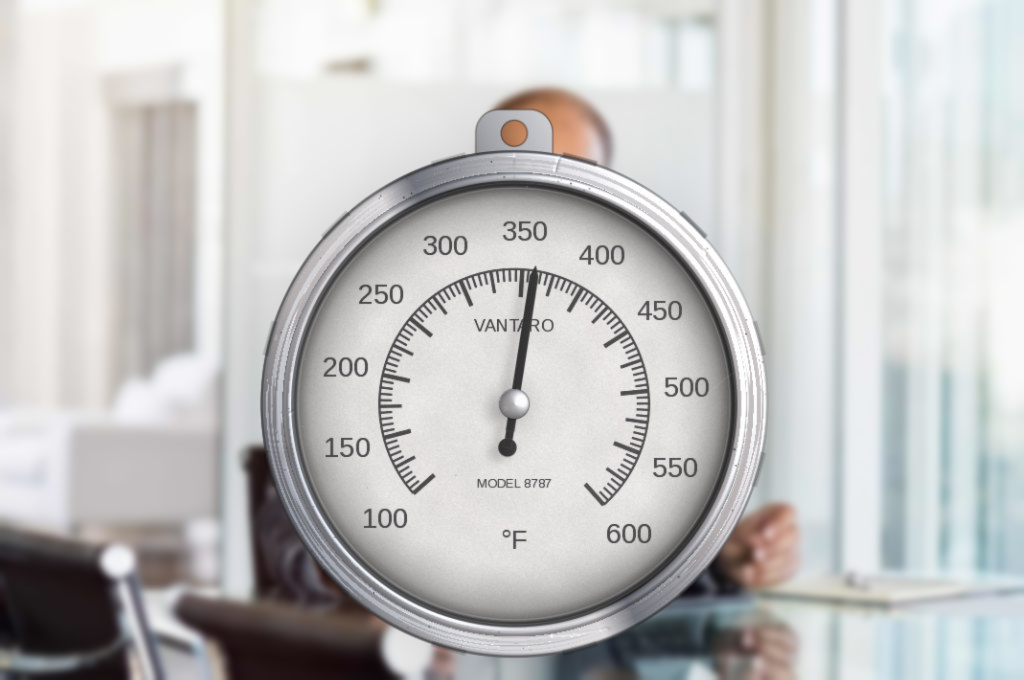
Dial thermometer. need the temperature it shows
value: 360 °F
